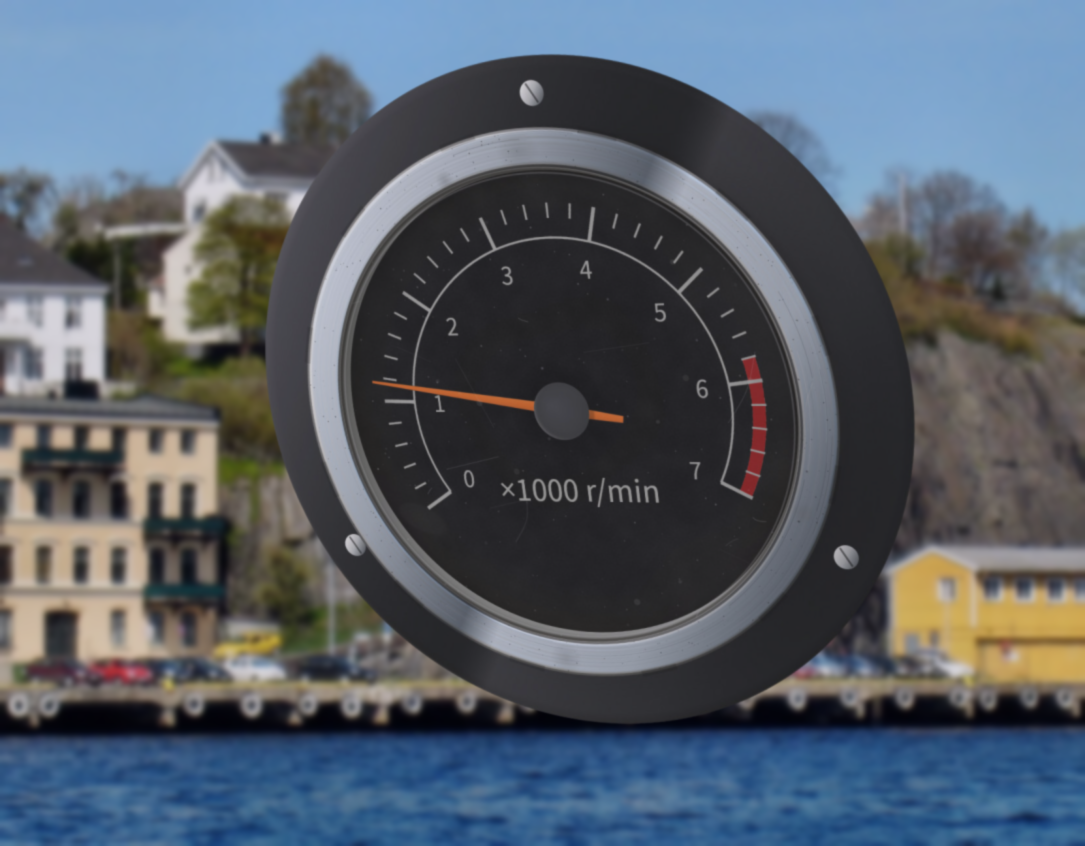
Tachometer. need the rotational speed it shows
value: 1200 rpm
